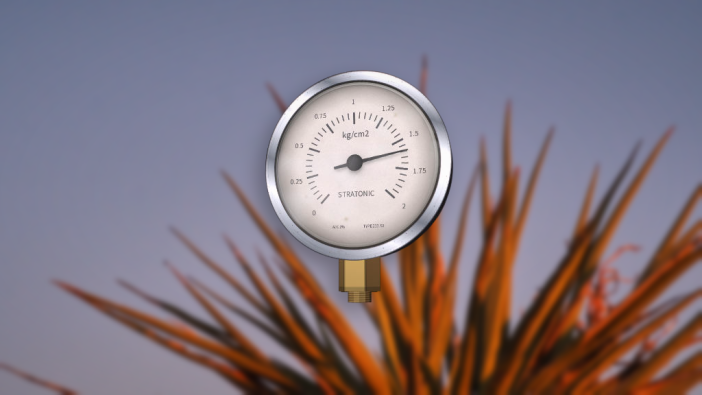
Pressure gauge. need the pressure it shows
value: 1.6 kg/cm²
